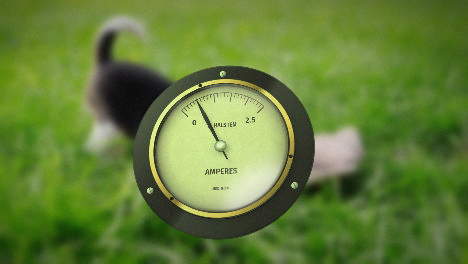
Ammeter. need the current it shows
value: 0.5 A
